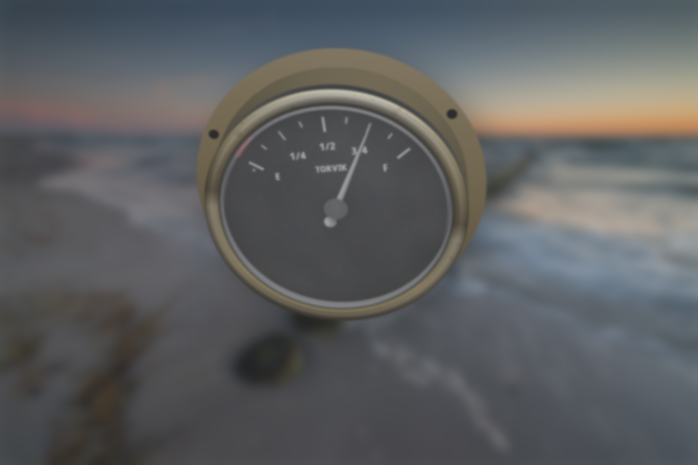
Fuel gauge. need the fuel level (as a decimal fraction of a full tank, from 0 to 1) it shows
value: 0.75
